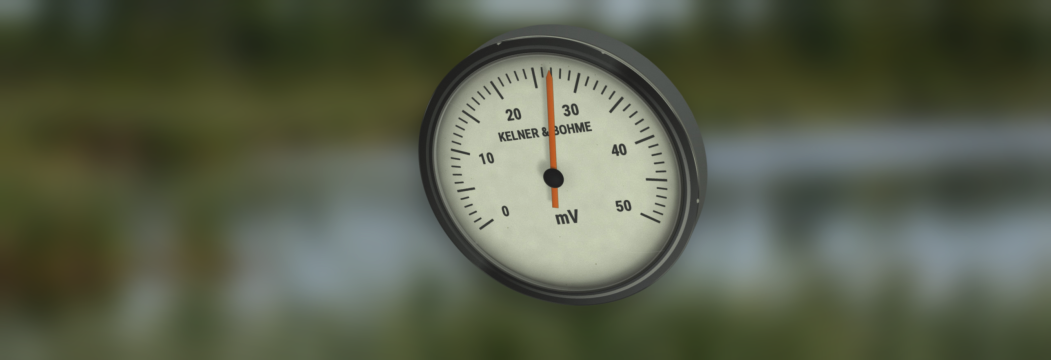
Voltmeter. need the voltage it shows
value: 27 mV
